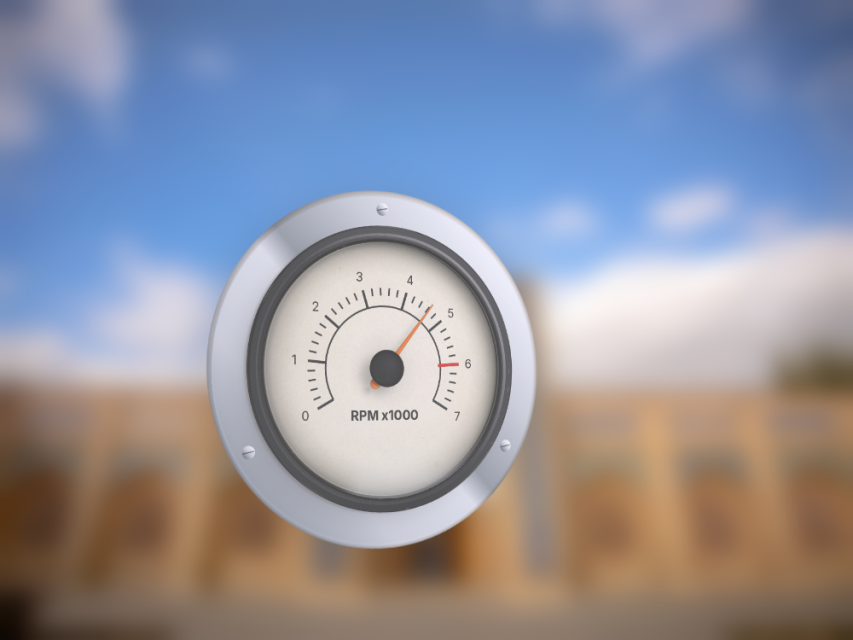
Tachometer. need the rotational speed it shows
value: 4600 rpm
